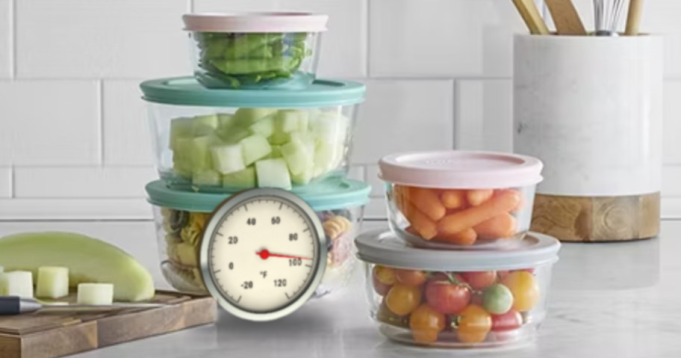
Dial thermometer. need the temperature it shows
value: 96 °F
